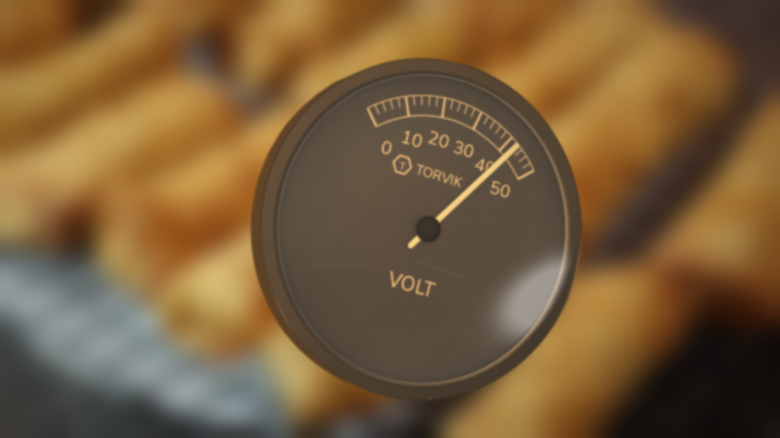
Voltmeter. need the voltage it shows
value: 42 V
